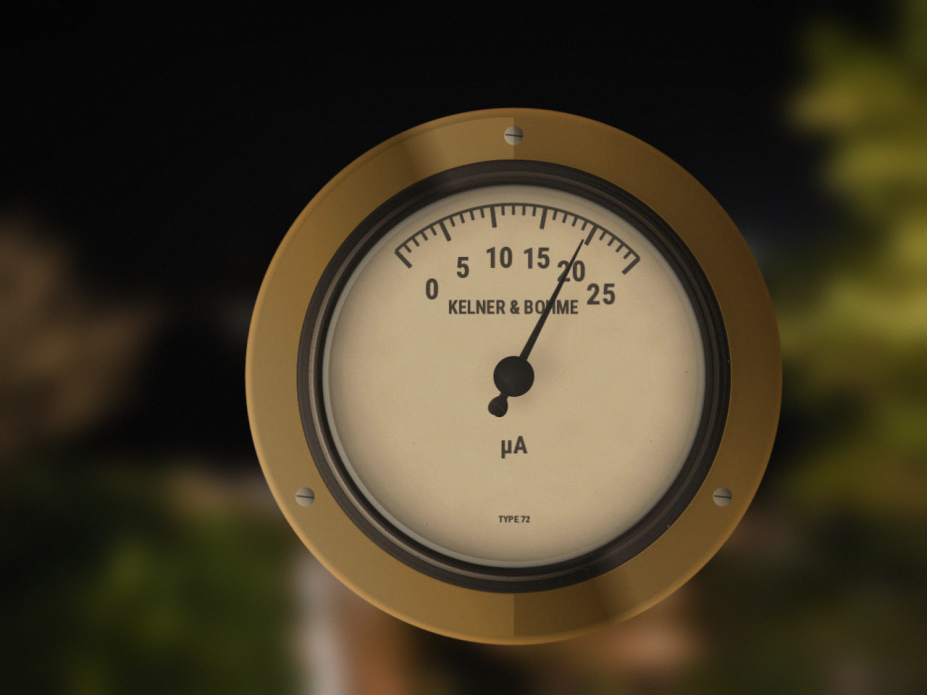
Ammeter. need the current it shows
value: 19.5 µA
